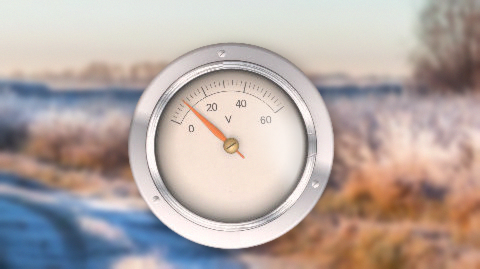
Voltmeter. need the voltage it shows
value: 10 V
